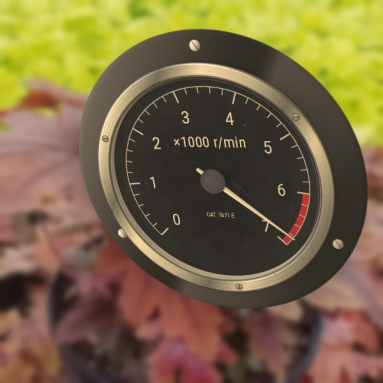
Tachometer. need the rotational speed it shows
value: 6800 rpm
